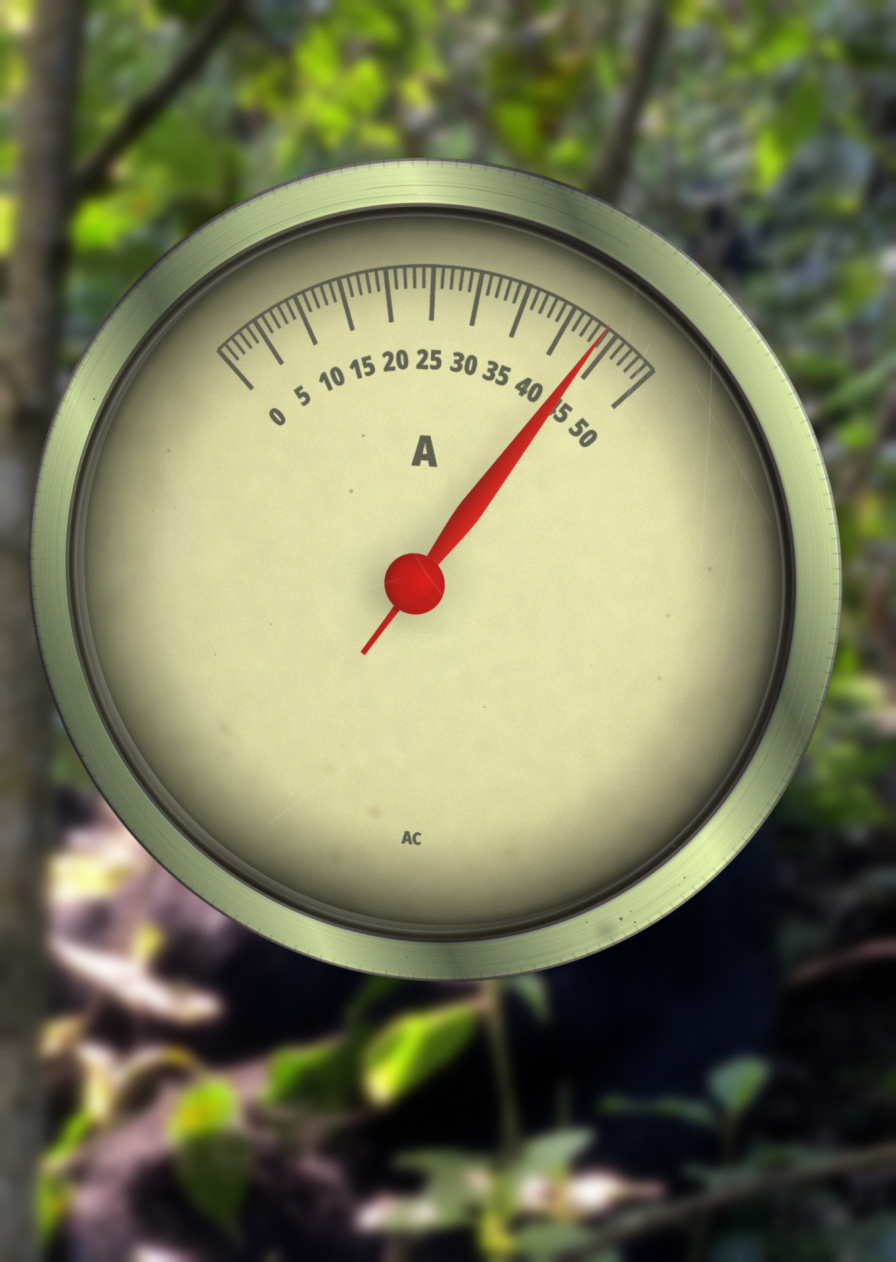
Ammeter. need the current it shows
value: 44 A
